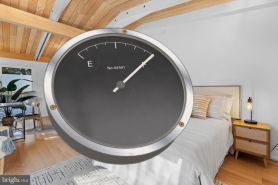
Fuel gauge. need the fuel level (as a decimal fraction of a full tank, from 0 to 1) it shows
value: 1
